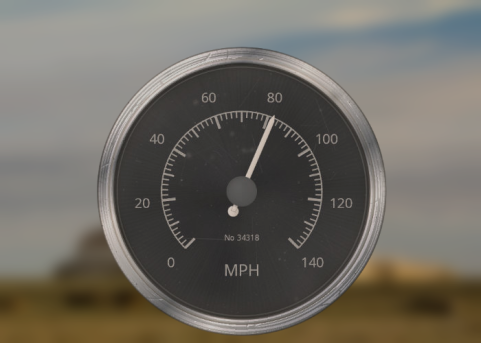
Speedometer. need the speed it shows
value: 82 mph
